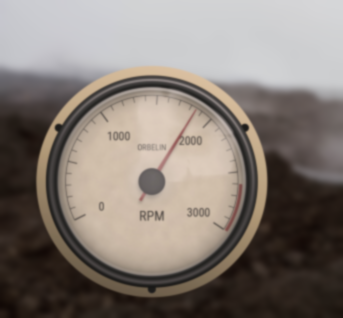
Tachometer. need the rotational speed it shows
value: 1850 rpm
